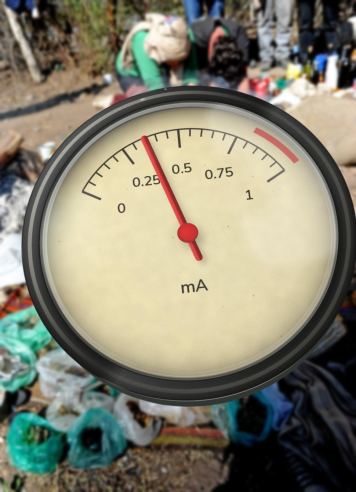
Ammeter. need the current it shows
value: 0.35 mA
